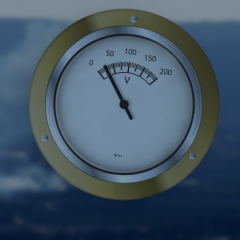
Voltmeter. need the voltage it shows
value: 25 V
